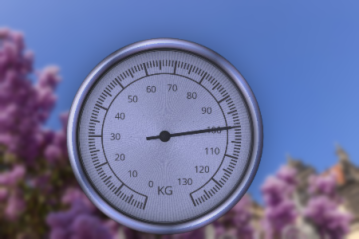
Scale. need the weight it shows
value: 100 kg
